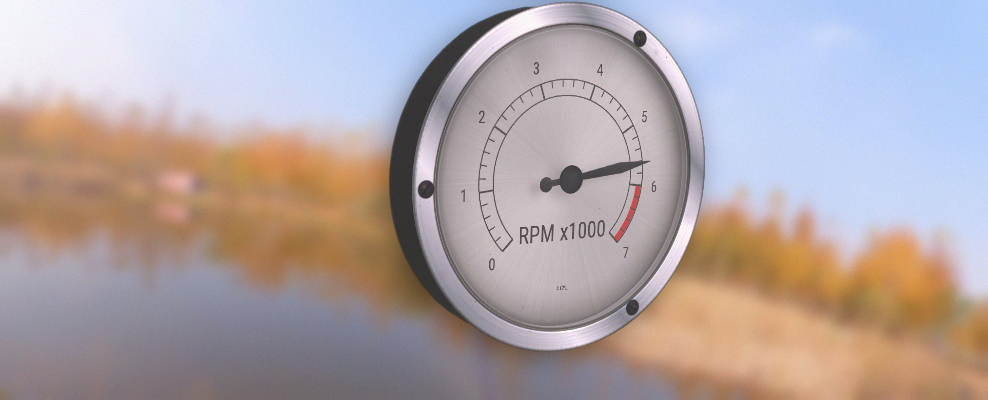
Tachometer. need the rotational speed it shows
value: 5600 rpm
